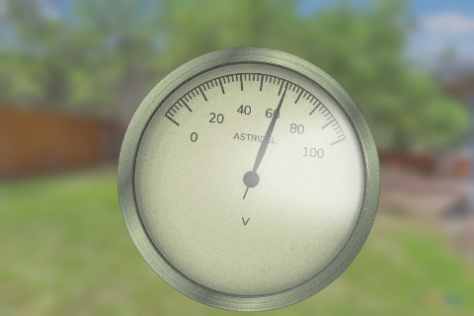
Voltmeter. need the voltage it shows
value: 62 V
